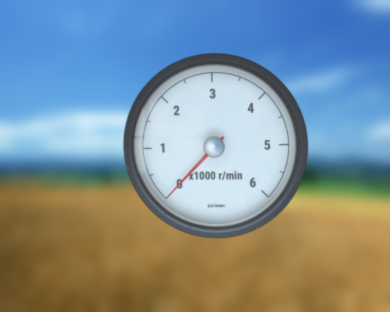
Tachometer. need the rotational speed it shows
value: 0 rpm
